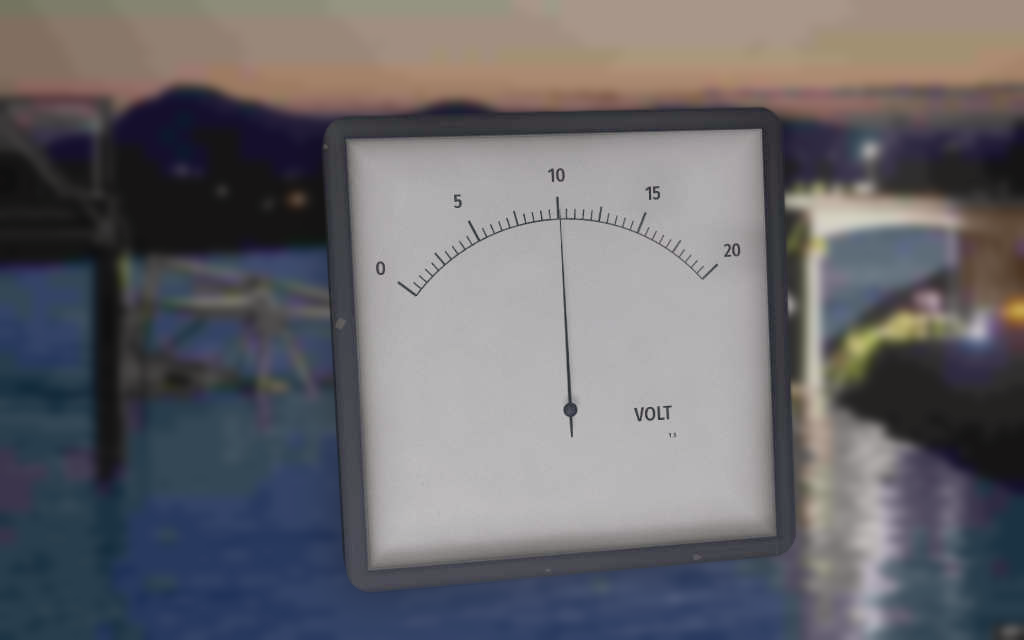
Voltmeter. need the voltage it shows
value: 10 V
